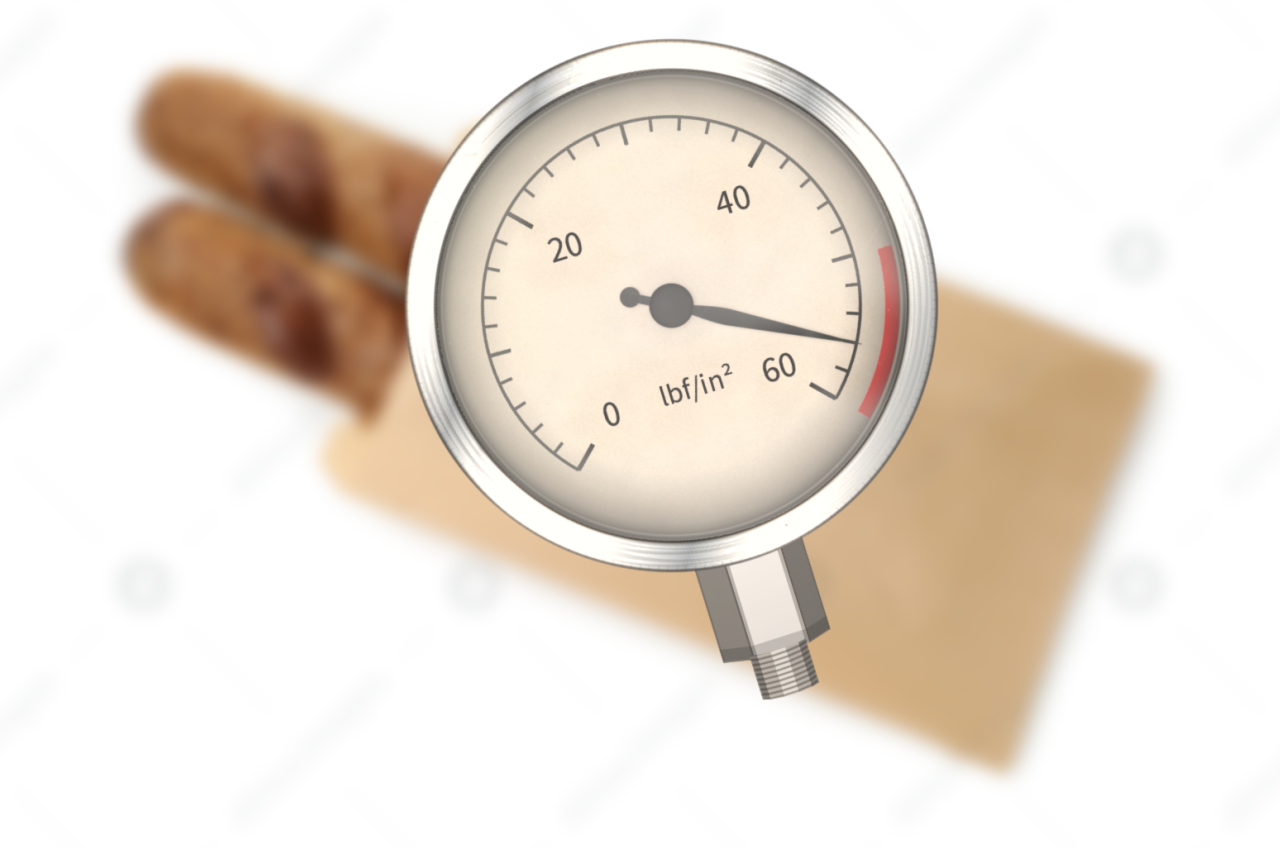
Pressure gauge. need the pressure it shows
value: 56 psi
